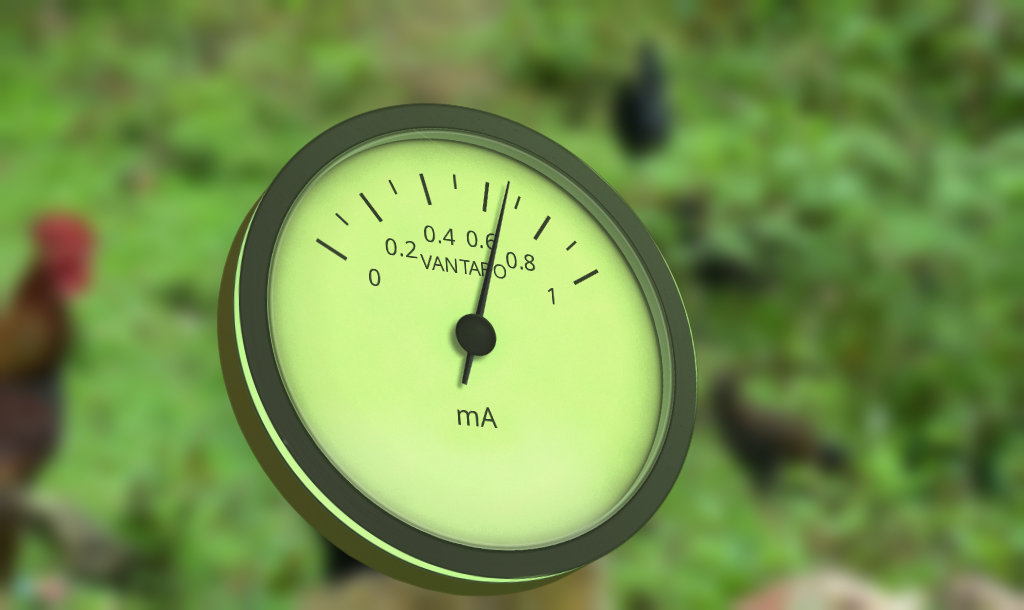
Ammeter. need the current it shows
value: 0.65 mA
